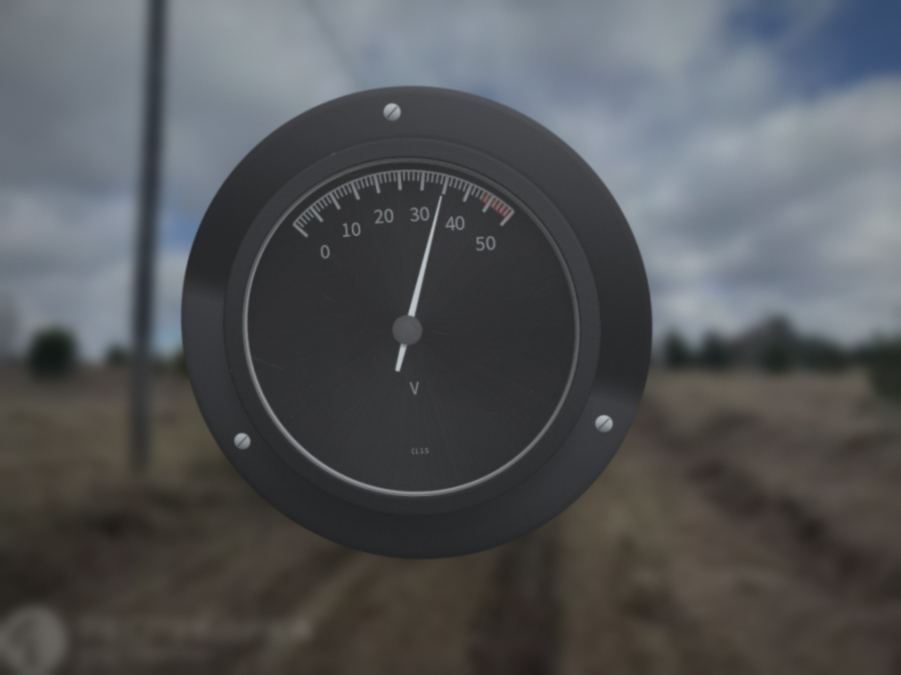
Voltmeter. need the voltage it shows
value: 35 V
